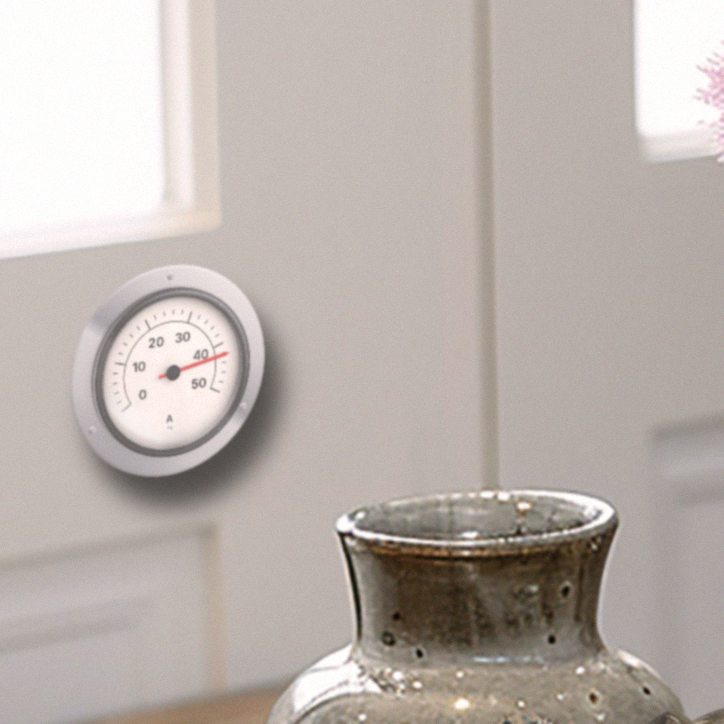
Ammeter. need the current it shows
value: 42 A
